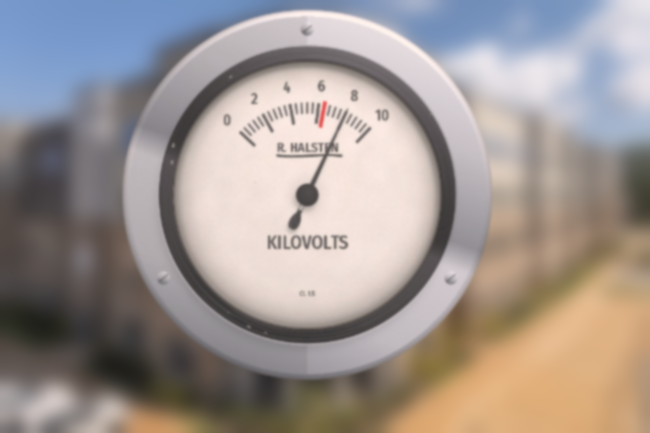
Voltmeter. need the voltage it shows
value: 8 kV
